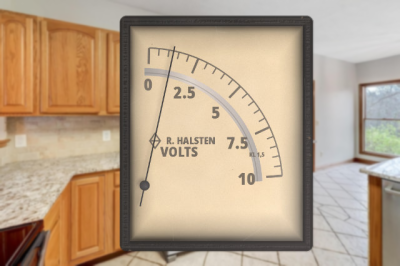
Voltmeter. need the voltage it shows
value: 1.25 V
